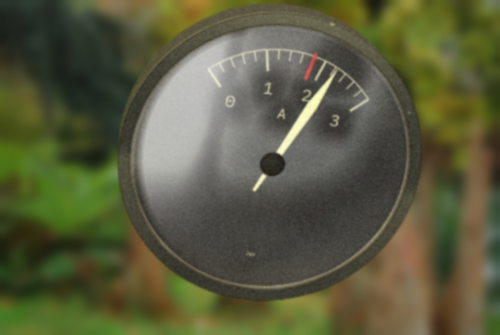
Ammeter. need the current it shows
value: 2.2 A
